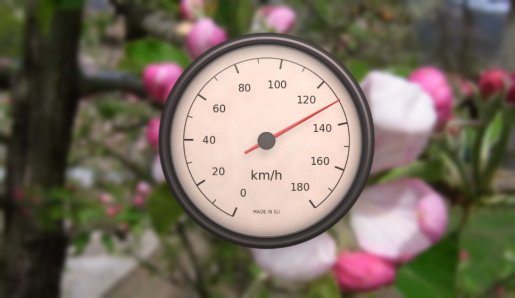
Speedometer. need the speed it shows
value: 130 km/h
